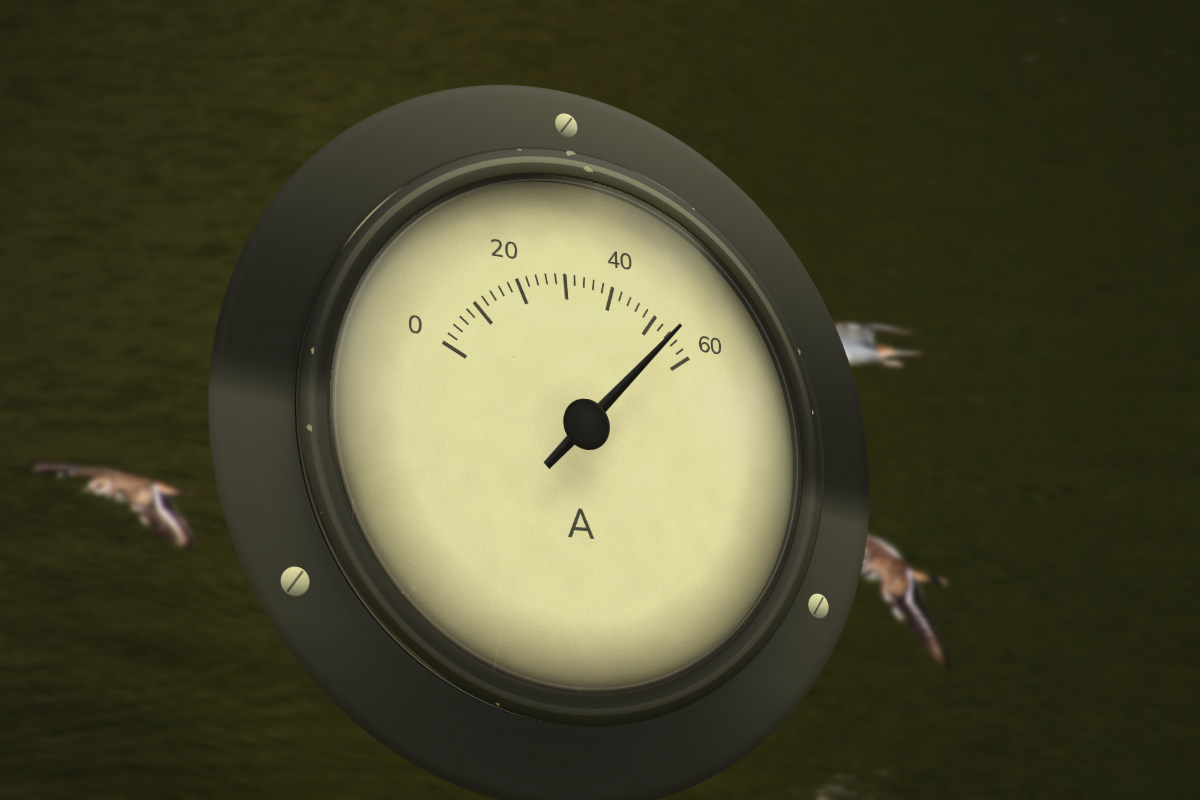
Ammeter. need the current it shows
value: 54 A
